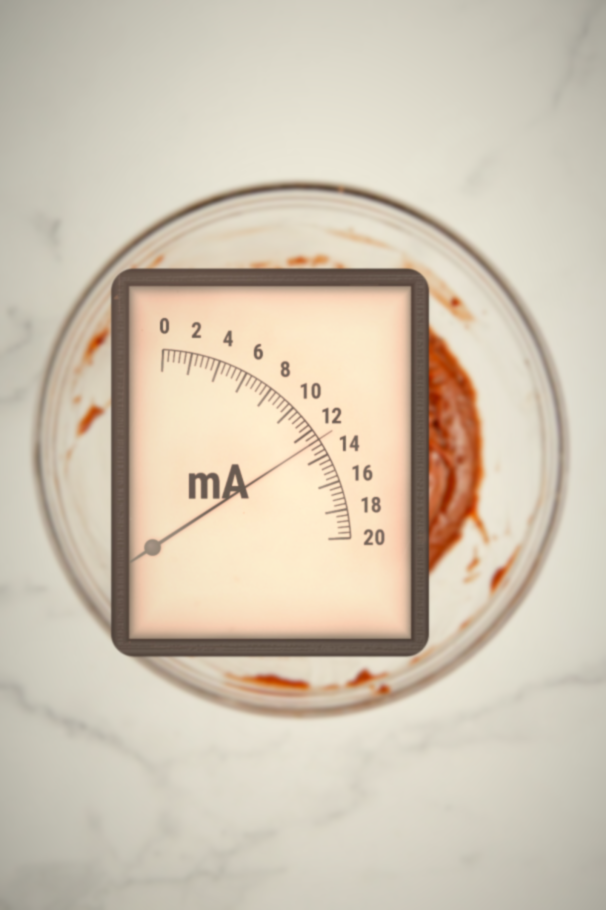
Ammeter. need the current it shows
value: 12.8 mA
